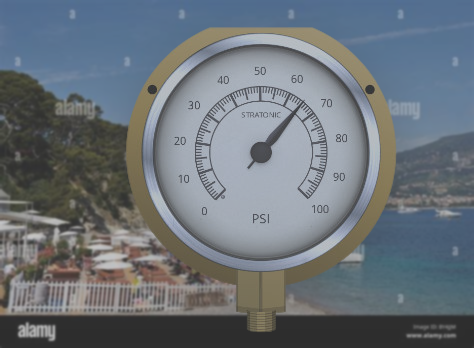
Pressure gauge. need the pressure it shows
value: 65 psi
